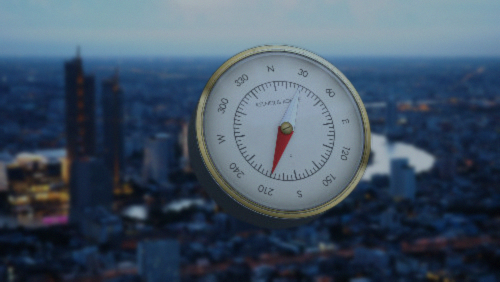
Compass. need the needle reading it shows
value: 210 °
